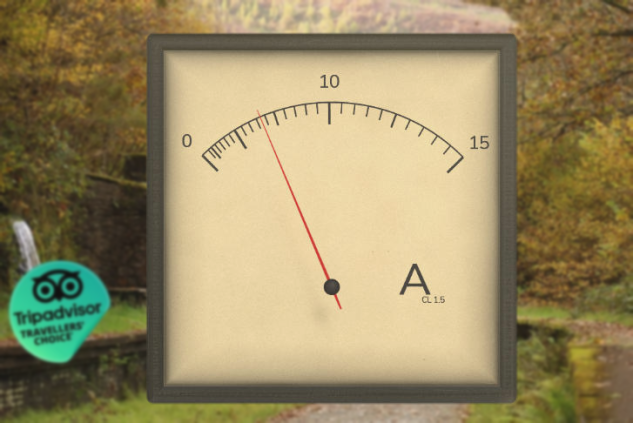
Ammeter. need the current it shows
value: 6.75 A
